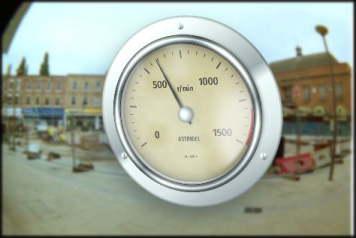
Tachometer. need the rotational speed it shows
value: 600 rpm
